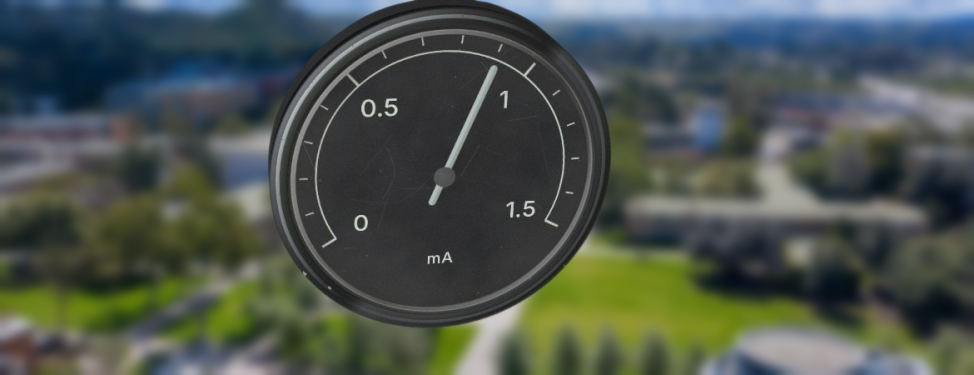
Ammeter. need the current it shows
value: 0.9 mA
